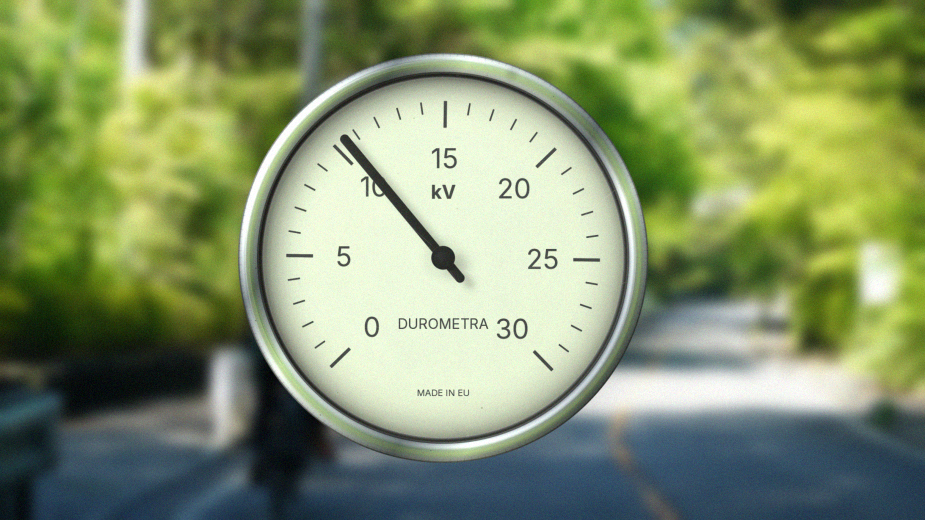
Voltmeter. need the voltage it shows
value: 10.5 kV
